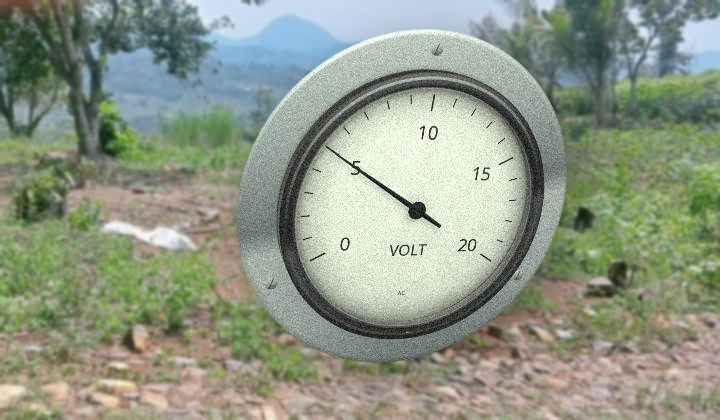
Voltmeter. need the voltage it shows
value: 5 V
